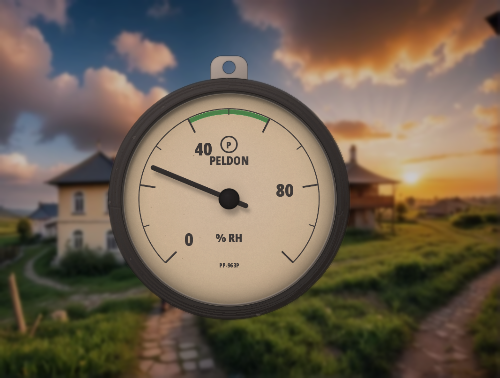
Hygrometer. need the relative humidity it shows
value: 25 %
